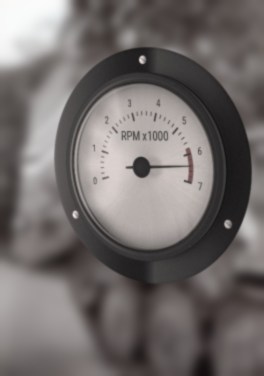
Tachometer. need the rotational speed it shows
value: 6400 rpm
